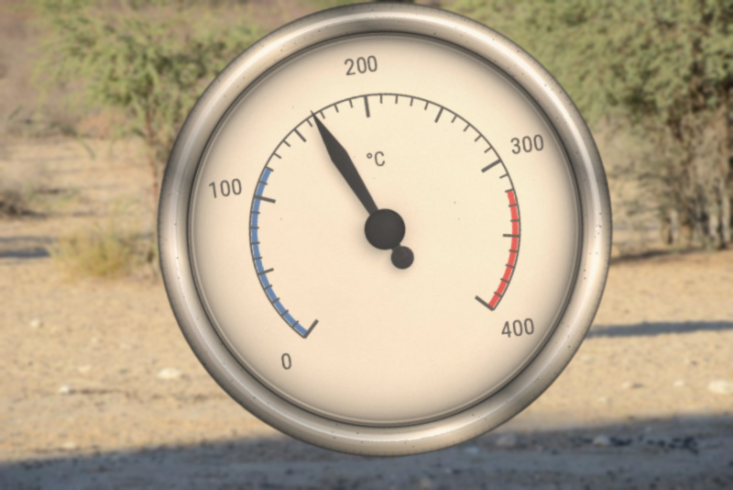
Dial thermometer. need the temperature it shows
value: 165 °C
